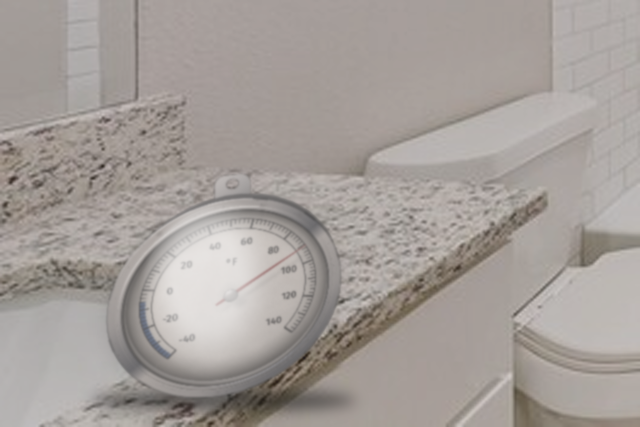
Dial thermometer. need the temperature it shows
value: 90 °F
